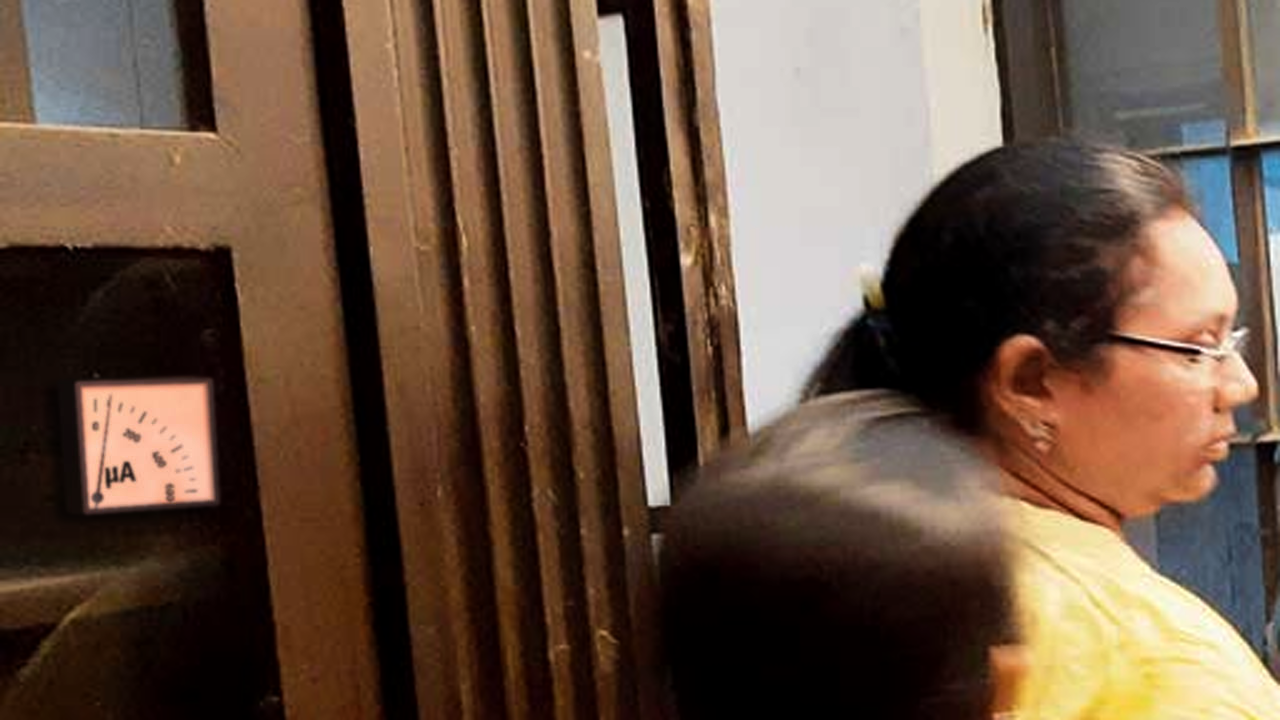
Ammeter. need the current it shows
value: 50 µA
